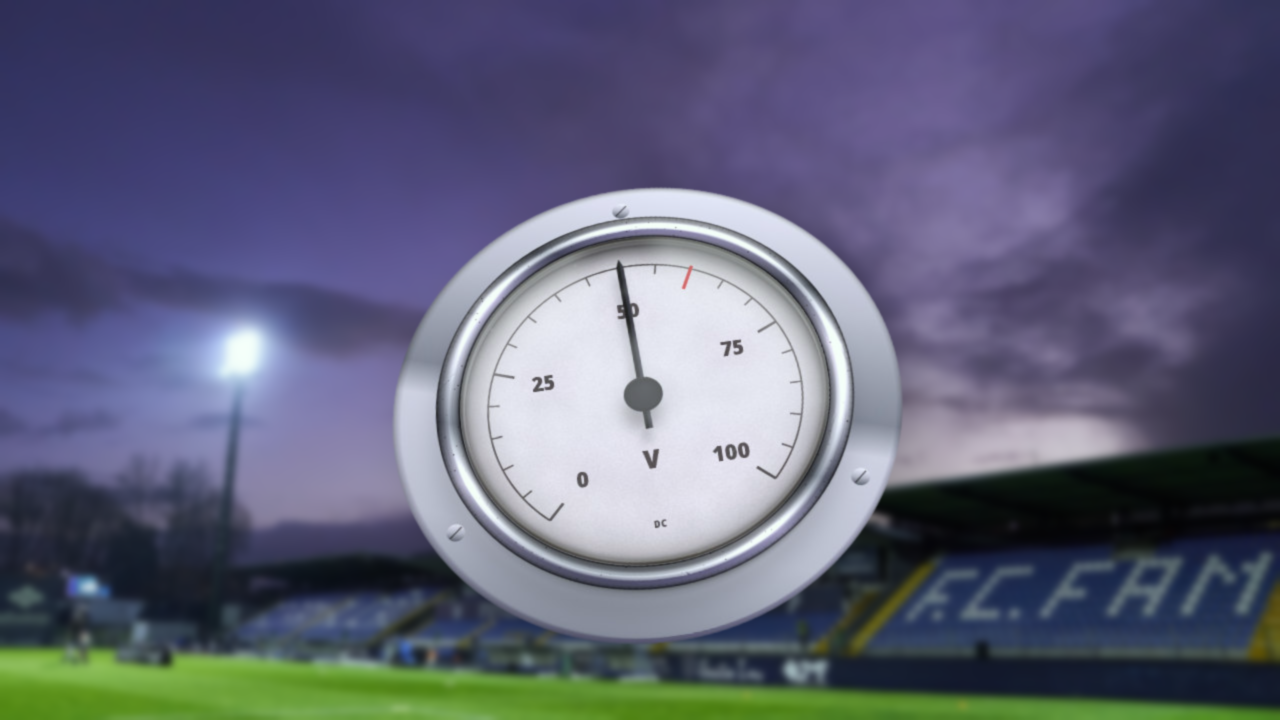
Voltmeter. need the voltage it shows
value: 50 V
